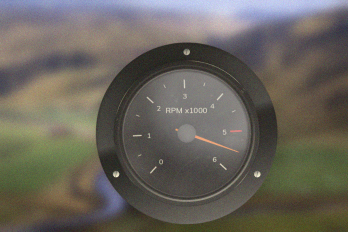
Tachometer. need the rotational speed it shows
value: 5500 rpm
